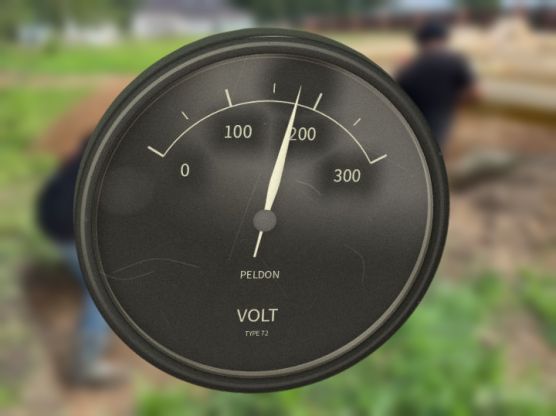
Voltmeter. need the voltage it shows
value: 175 V
